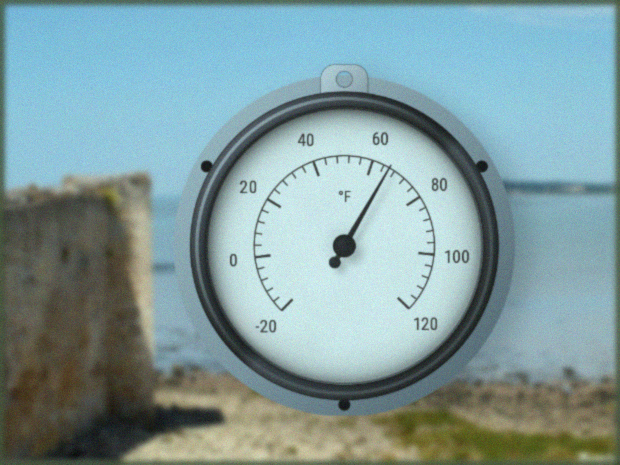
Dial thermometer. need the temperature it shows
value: 66 °F
